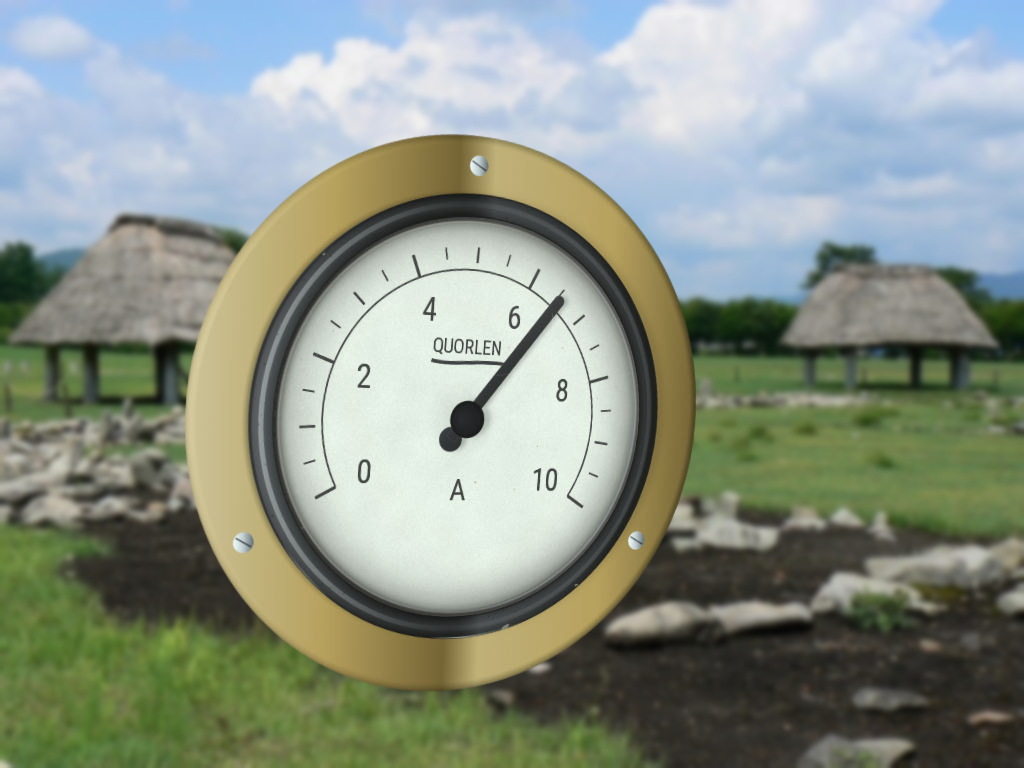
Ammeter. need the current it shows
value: 6.5 A
